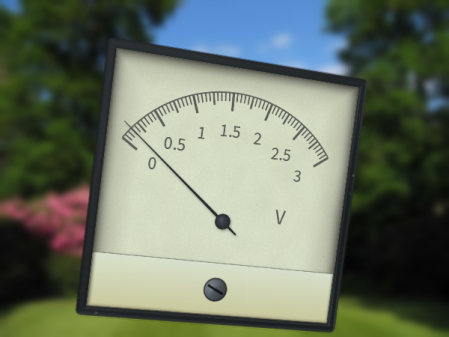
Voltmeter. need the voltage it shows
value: 0.15 V
